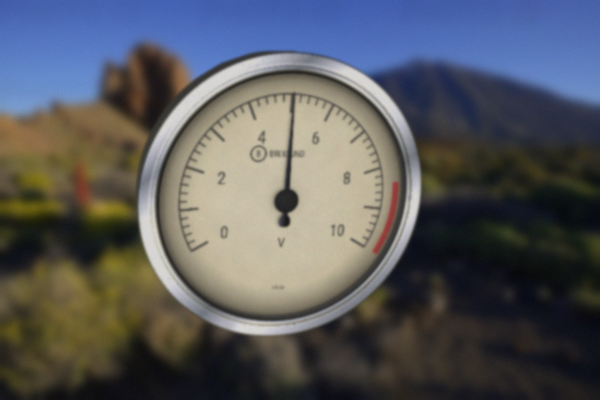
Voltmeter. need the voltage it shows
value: 5 V
